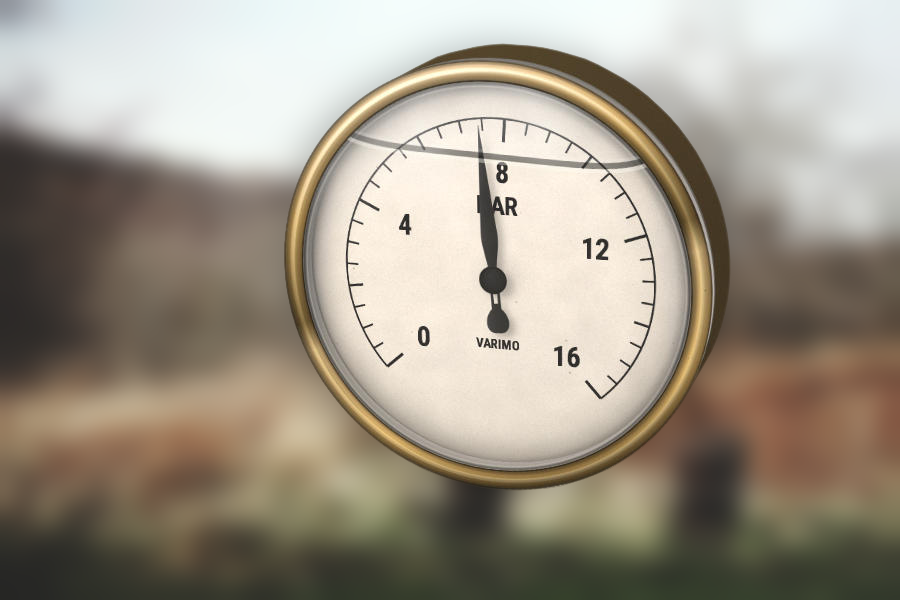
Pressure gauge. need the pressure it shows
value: 7.5 bar
